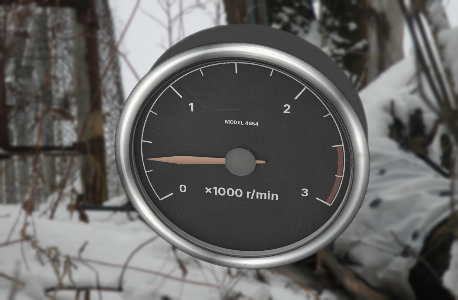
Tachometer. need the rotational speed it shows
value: 375 rpm
